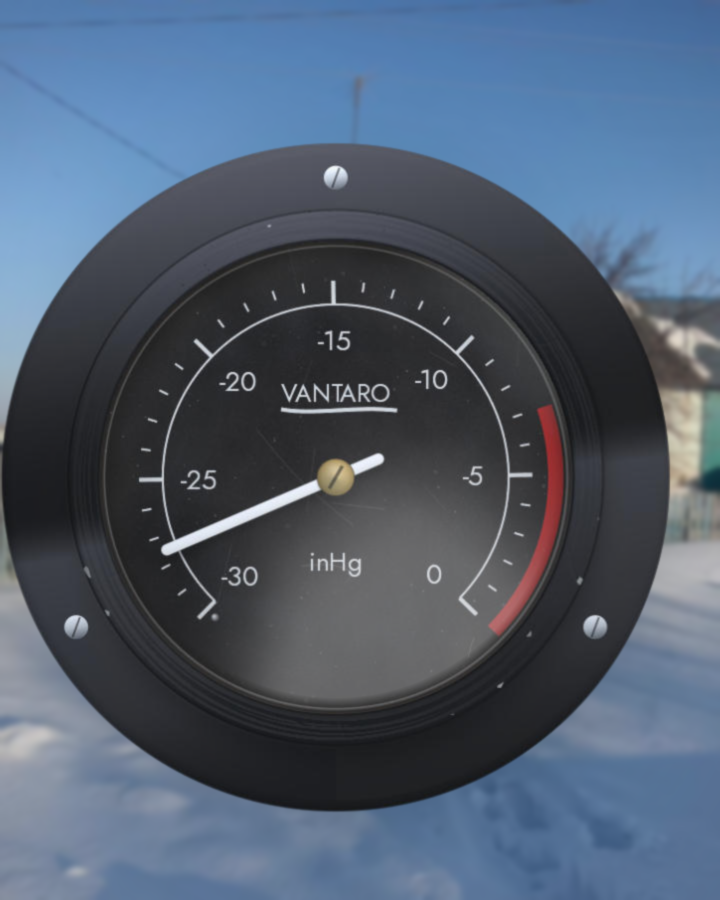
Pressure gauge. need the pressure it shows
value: -27.5 inHg
